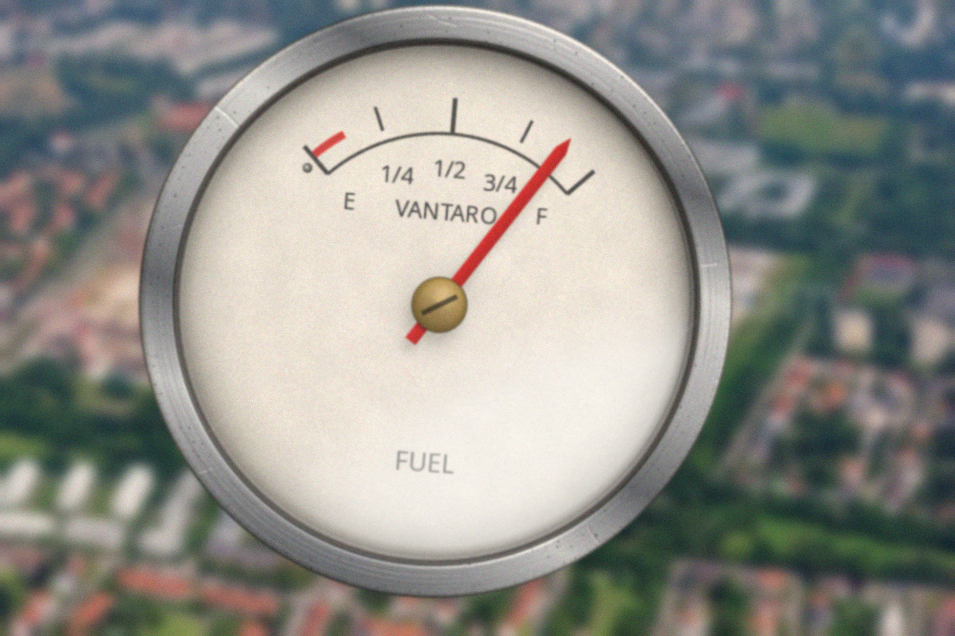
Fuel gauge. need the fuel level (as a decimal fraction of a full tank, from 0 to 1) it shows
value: 0.875
